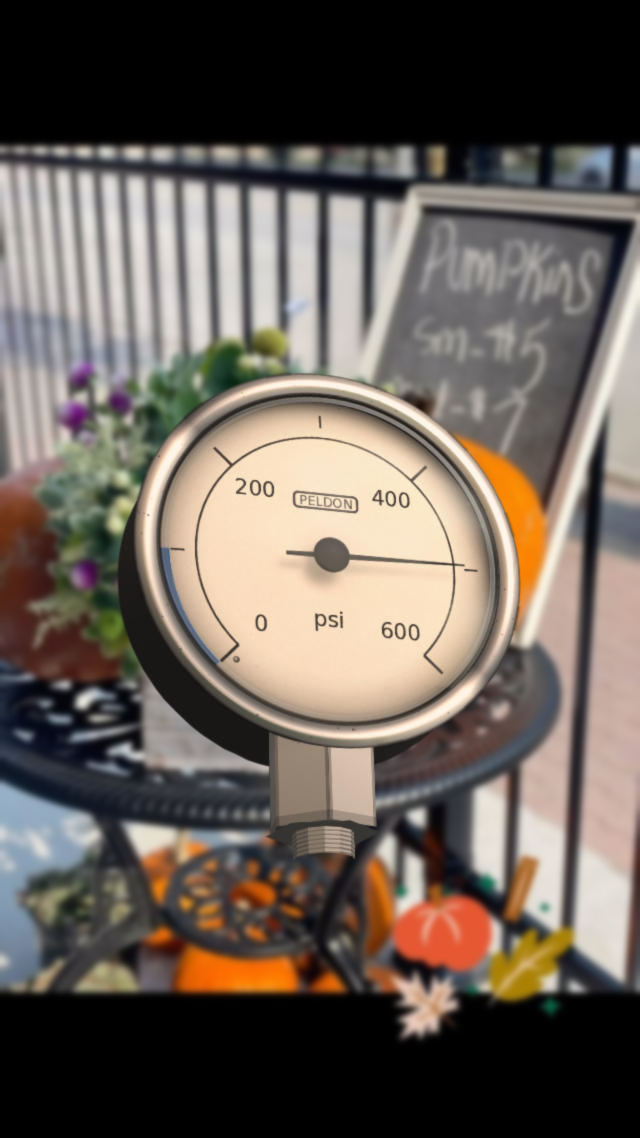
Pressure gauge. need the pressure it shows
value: 500 psi
